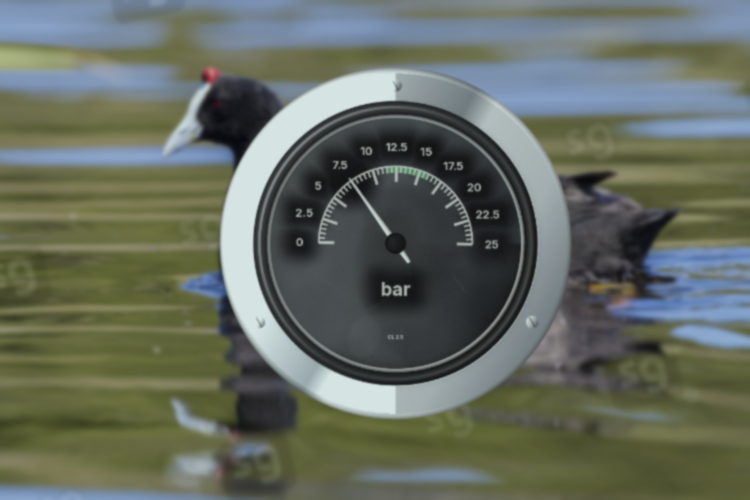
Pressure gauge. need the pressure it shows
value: 7.5 bar
